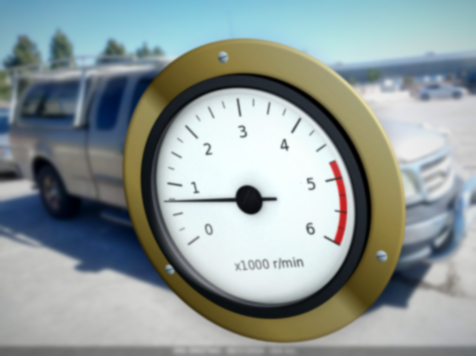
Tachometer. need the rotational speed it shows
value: 750 rpm
